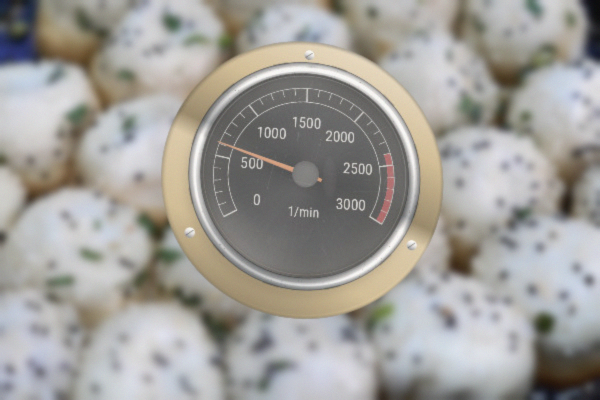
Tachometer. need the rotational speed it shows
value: 600 rpm
